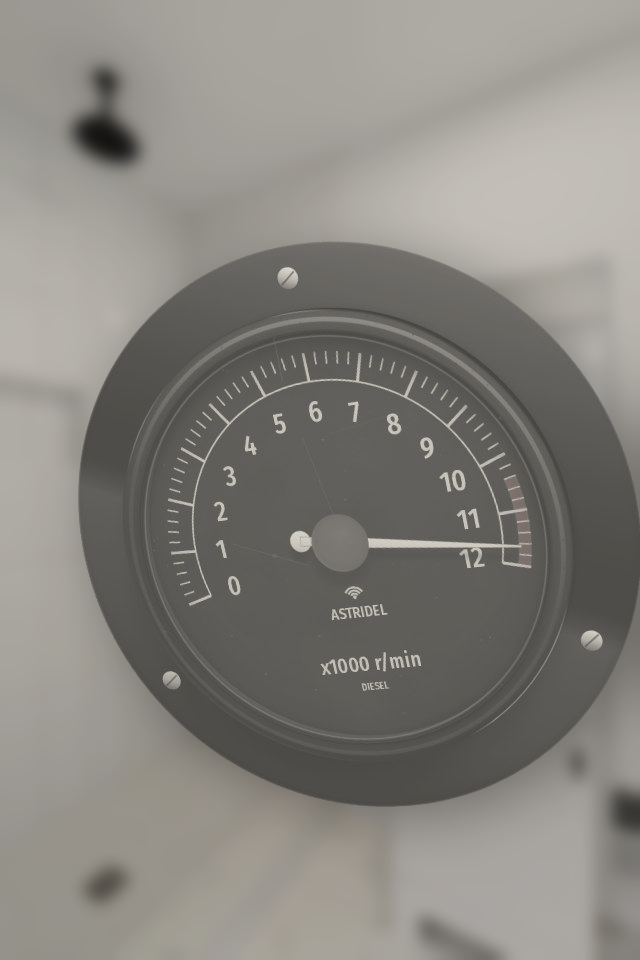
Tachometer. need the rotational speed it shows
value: 11600 rpm
